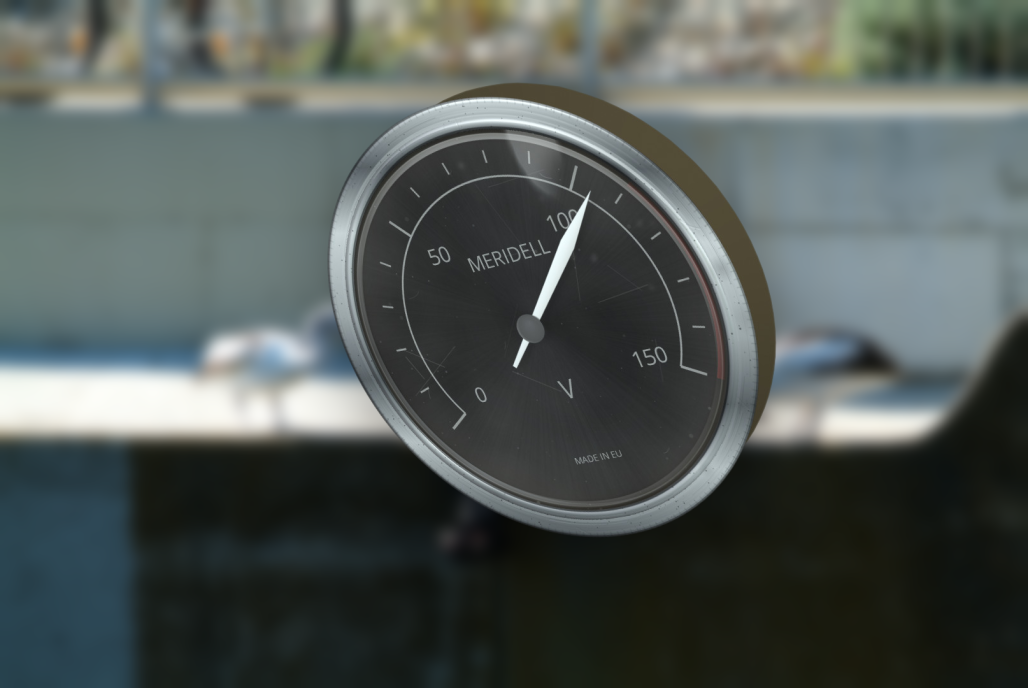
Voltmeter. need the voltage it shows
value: 105 V
